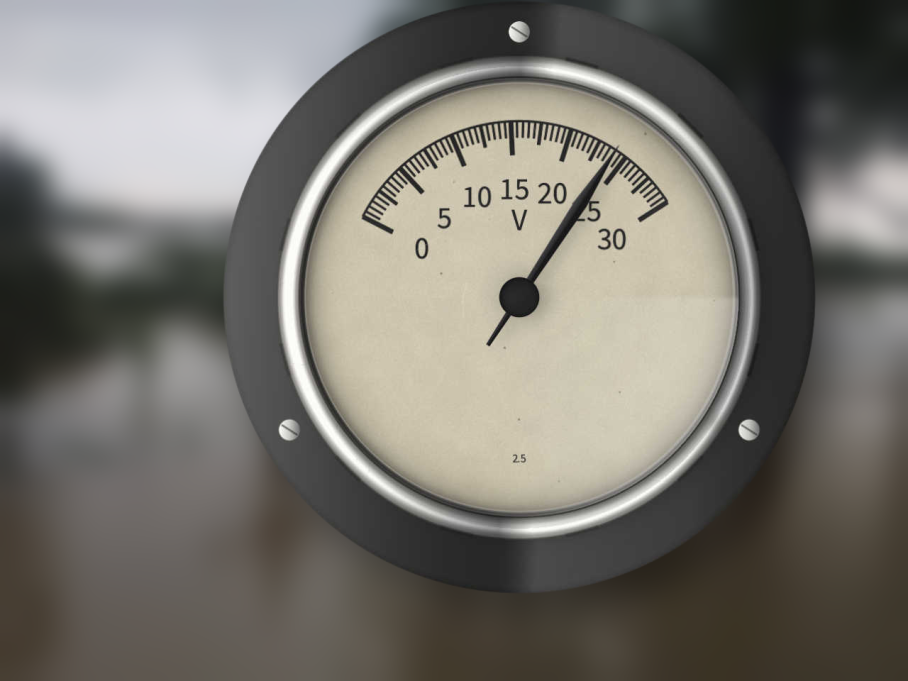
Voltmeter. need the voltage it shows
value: 24 V
